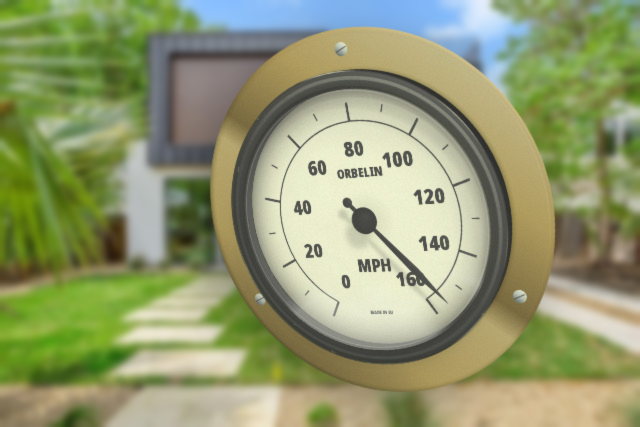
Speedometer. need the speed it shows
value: 155 mph
